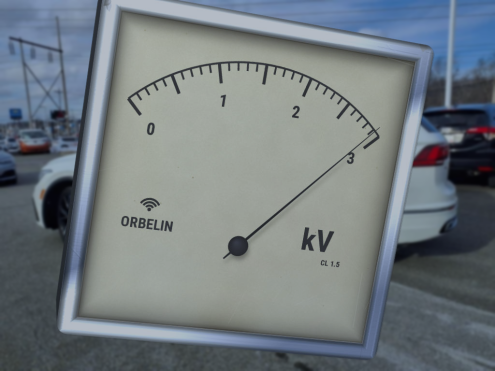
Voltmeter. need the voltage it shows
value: 2.9 kV
